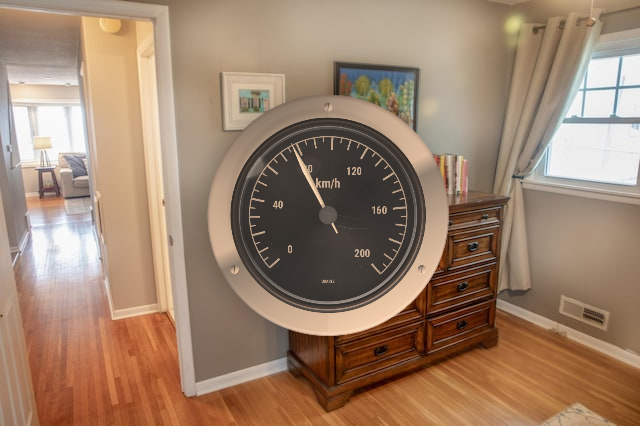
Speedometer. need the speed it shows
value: 77.5 km/h
